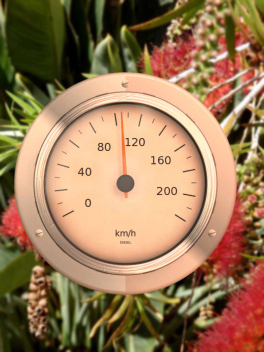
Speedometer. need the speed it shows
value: 105 km/h
